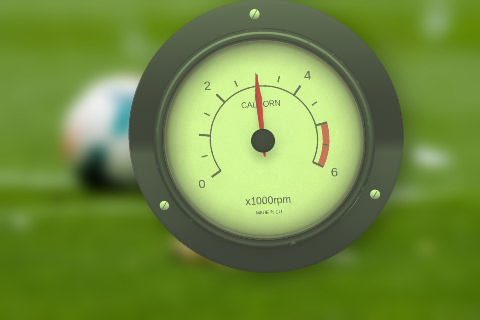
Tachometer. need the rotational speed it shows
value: 3000 rpm
